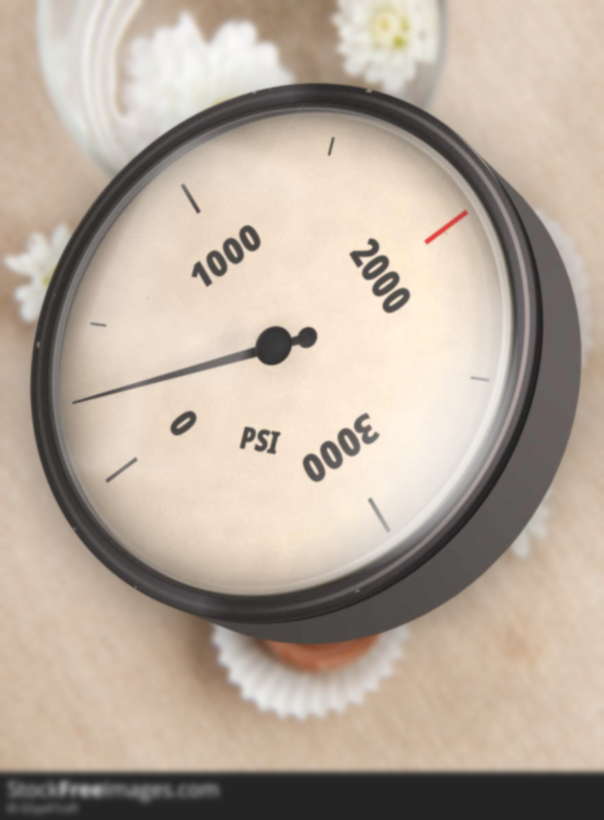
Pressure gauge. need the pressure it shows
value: 250 psi
